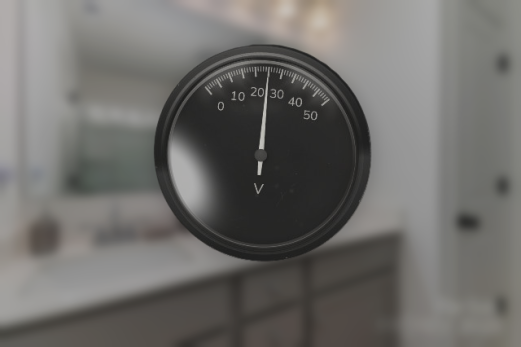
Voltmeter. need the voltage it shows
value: 25 V
